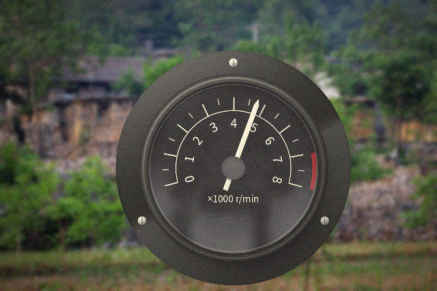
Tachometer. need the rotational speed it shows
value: 4750 rpm
